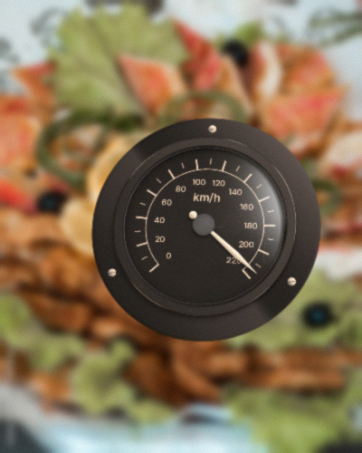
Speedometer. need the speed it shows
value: 215 km/h
